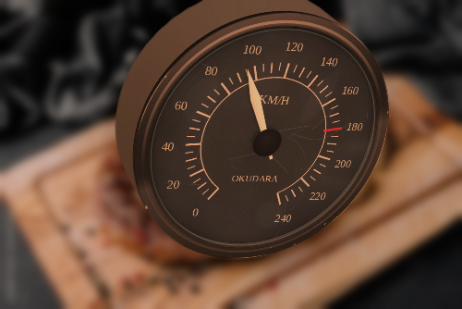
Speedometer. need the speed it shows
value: 95 km/h
